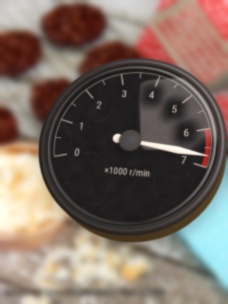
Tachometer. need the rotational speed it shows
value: 6750 rpm
